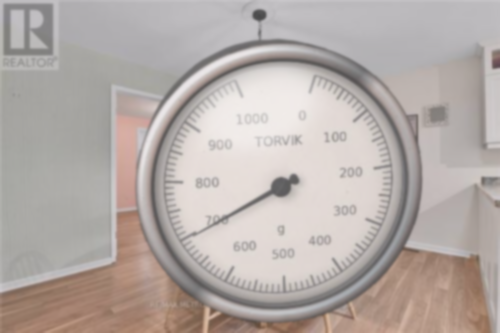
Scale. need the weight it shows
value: 700 g
